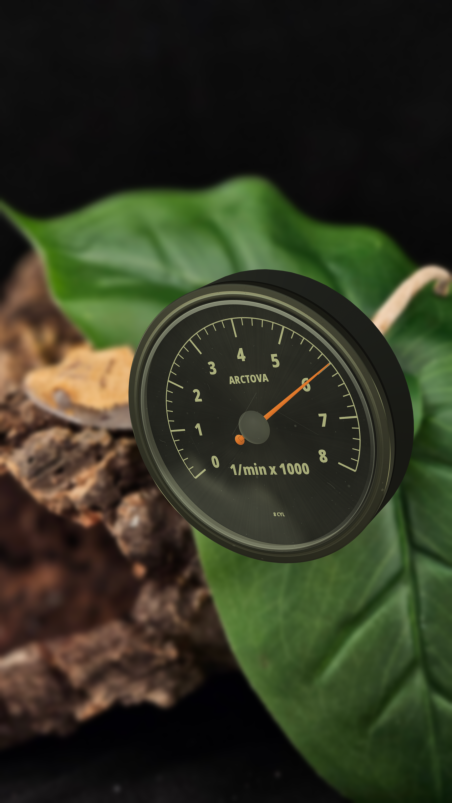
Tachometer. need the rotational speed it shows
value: 6000 rpm
